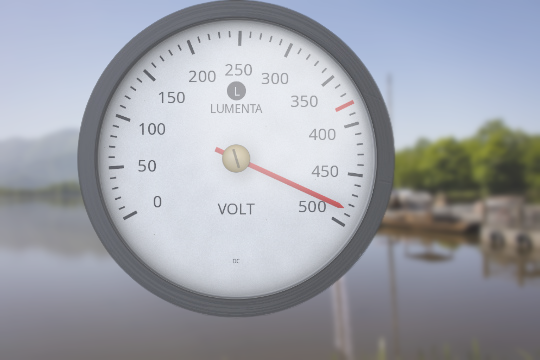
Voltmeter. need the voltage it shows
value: 485 V
